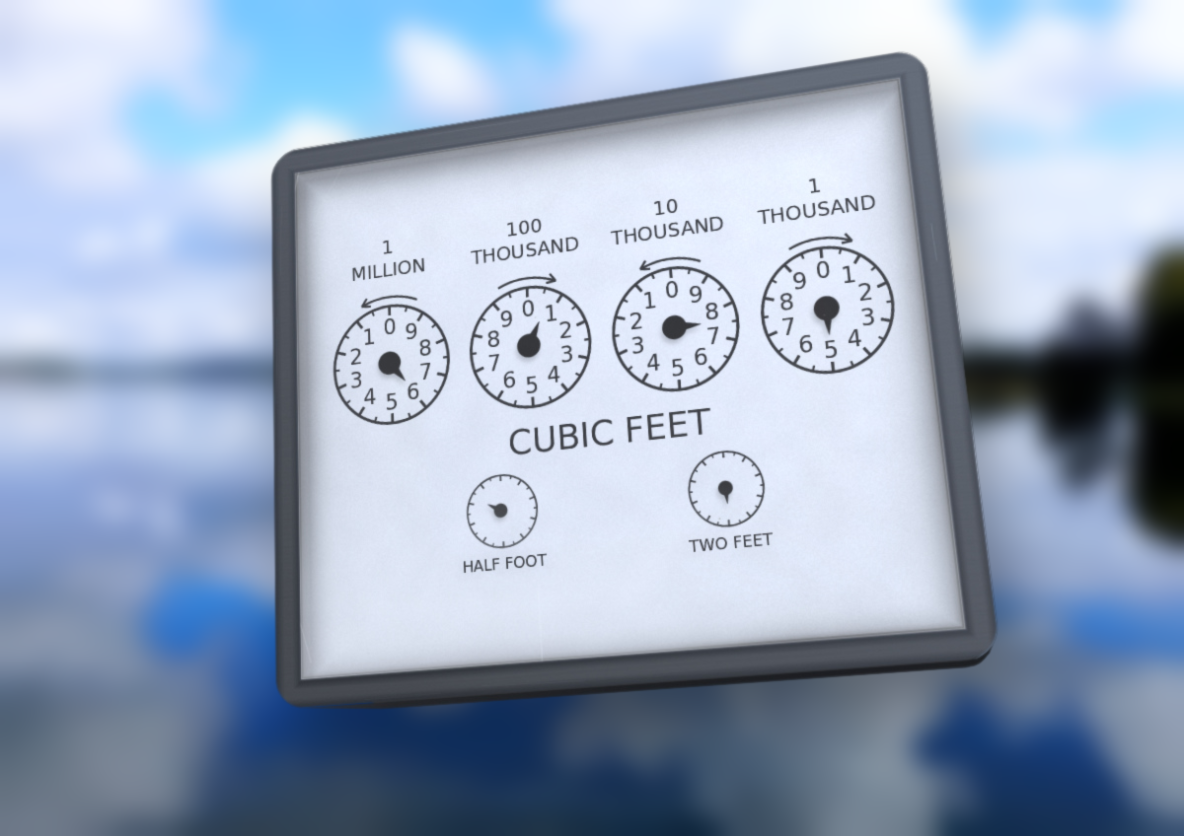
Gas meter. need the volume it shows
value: 607500 ft³
